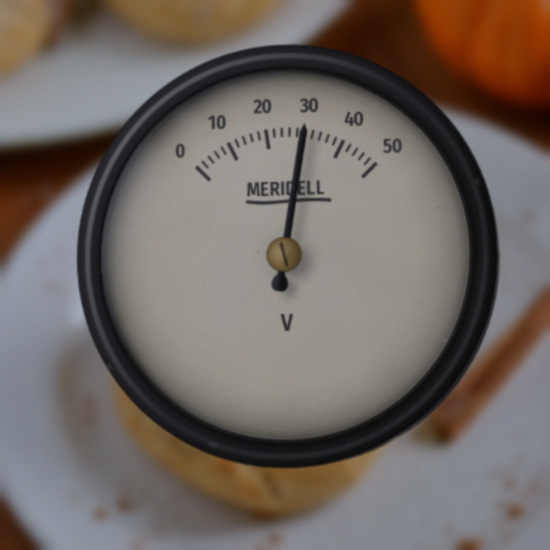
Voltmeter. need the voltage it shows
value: 30 V
